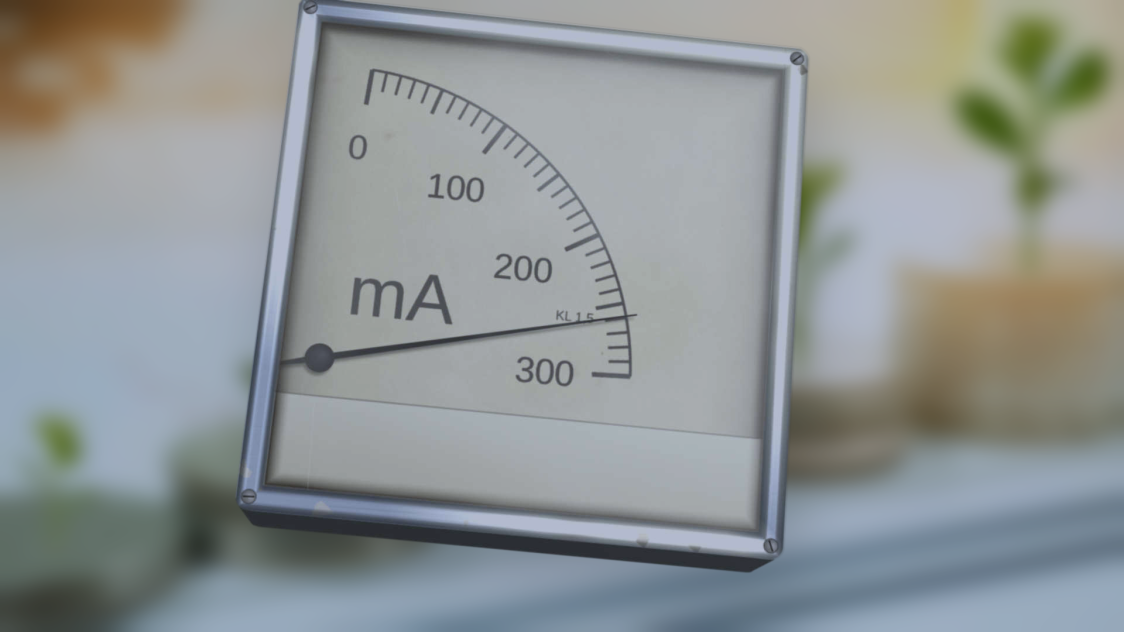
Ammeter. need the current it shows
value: 260 mA
